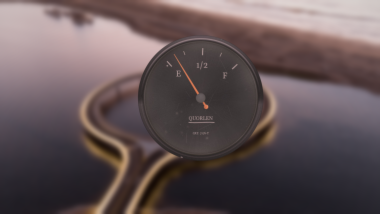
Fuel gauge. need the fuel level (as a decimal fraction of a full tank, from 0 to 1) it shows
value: 0.125
